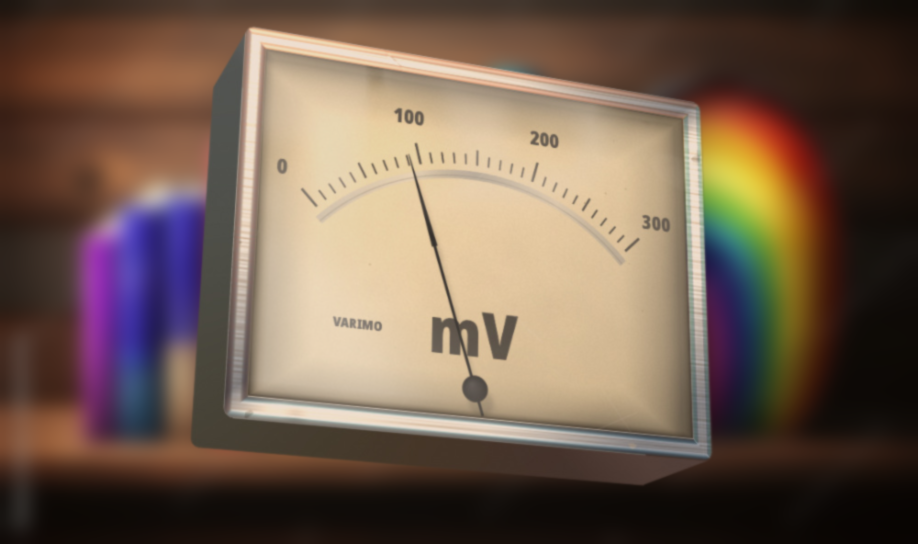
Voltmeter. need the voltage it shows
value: 90 mV
